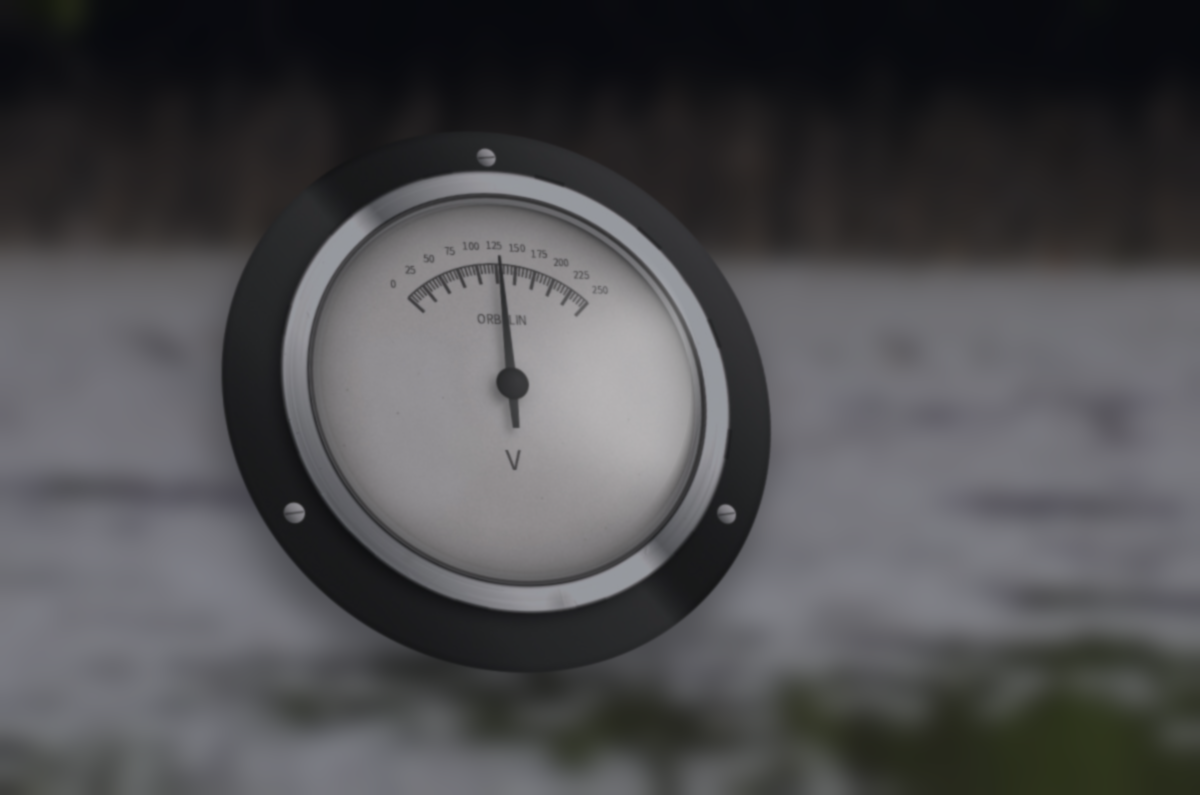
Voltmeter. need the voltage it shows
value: 125 V
